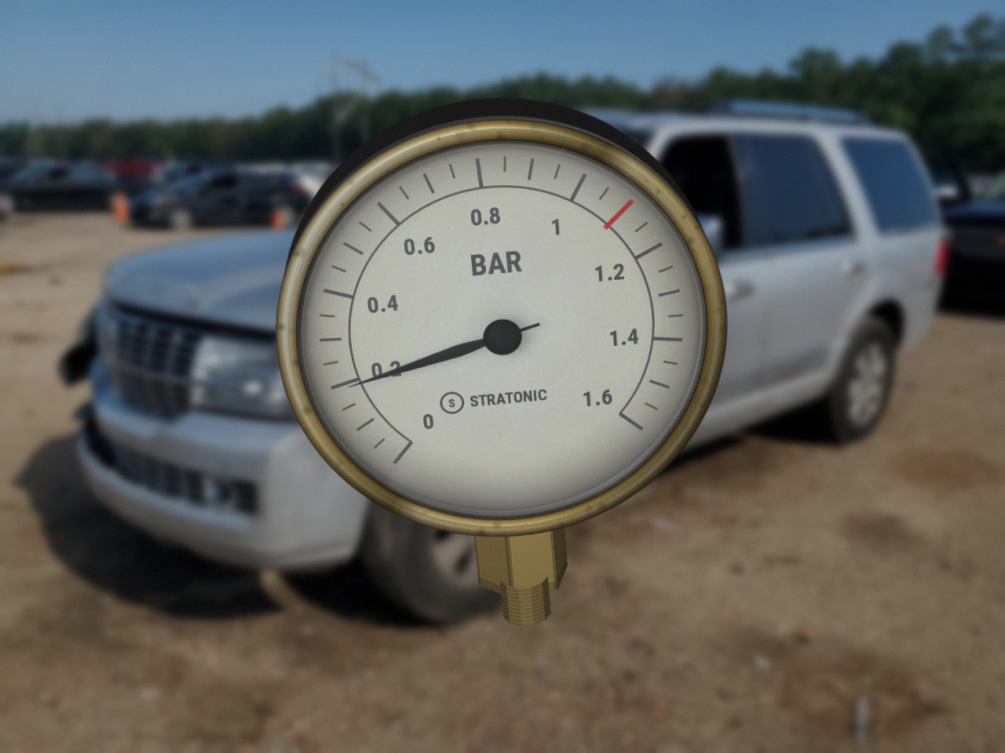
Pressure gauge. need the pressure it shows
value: 0.2 bar
